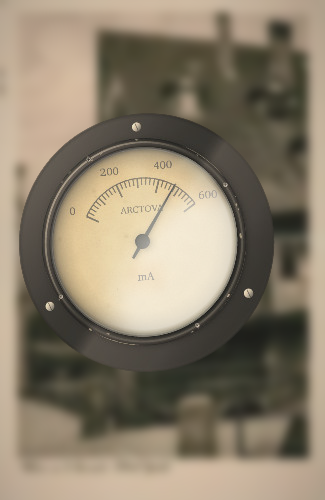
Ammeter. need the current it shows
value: 480 mA
